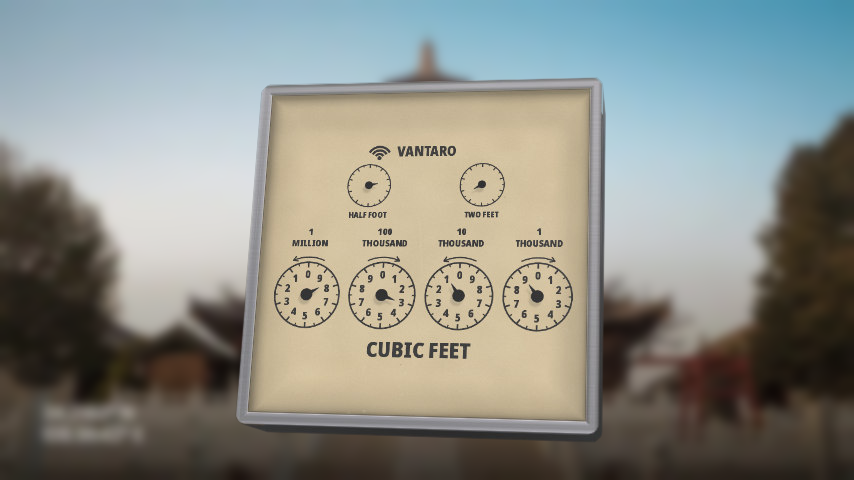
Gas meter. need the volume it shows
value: 830900 ft³
